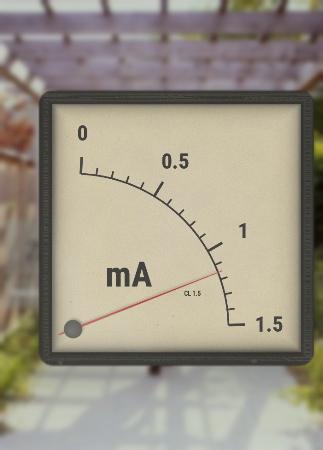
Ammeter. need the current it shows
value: 1.15 mA
